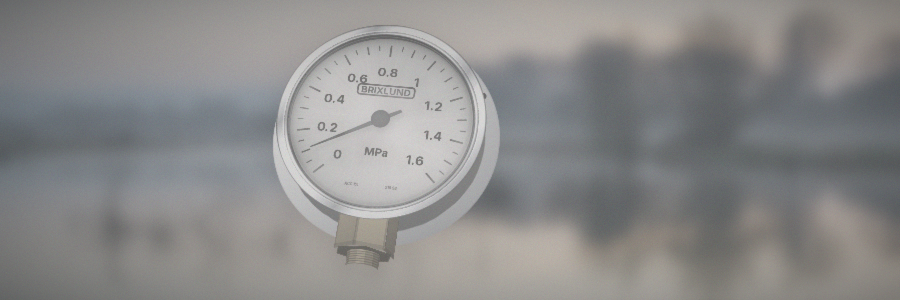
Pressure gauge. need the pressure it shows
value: 0.1 MPa
